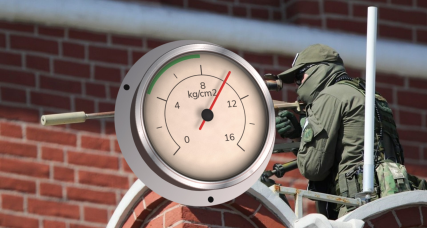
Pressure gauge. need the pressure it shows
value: 10 kg/cm²
